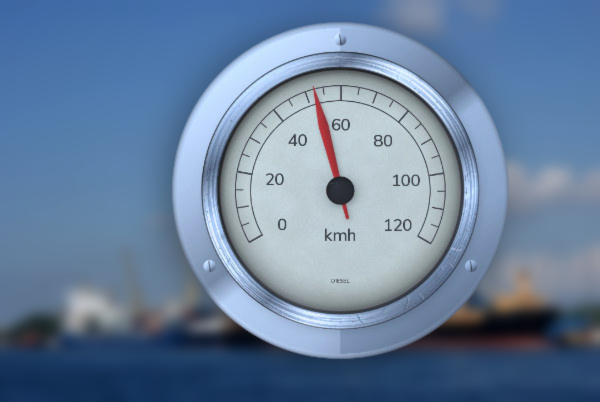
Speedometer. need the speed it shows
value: 52.5 km/h
